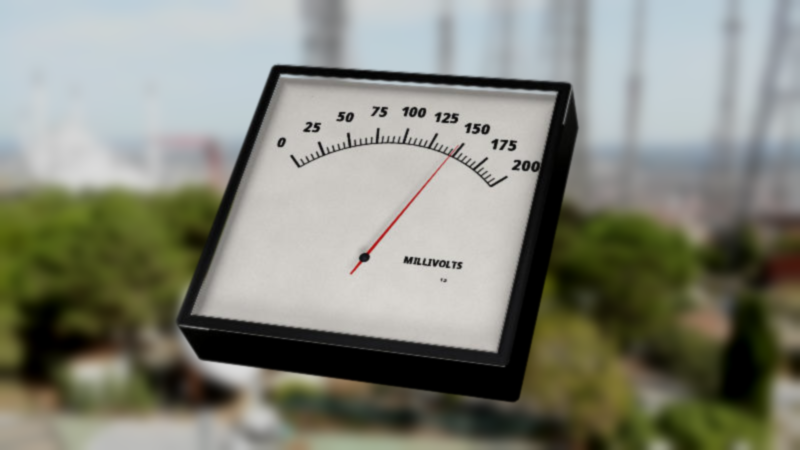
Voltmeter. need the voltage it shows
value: 150 mV
